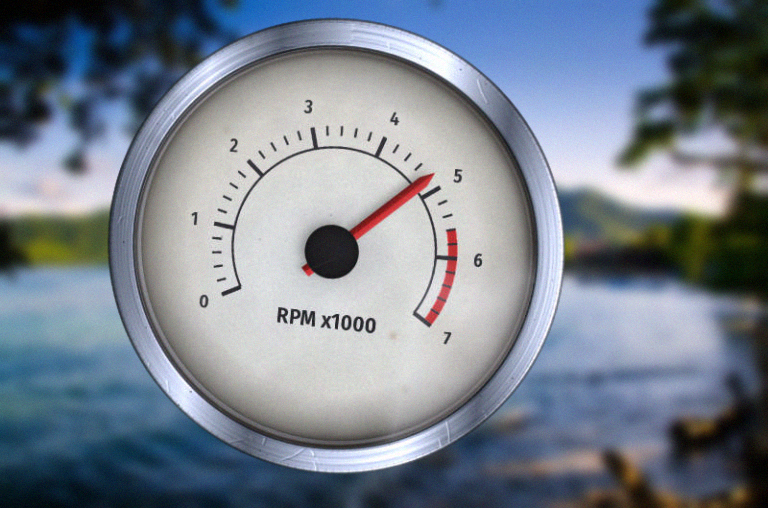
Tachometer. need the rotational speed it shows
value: 4800 rpm
